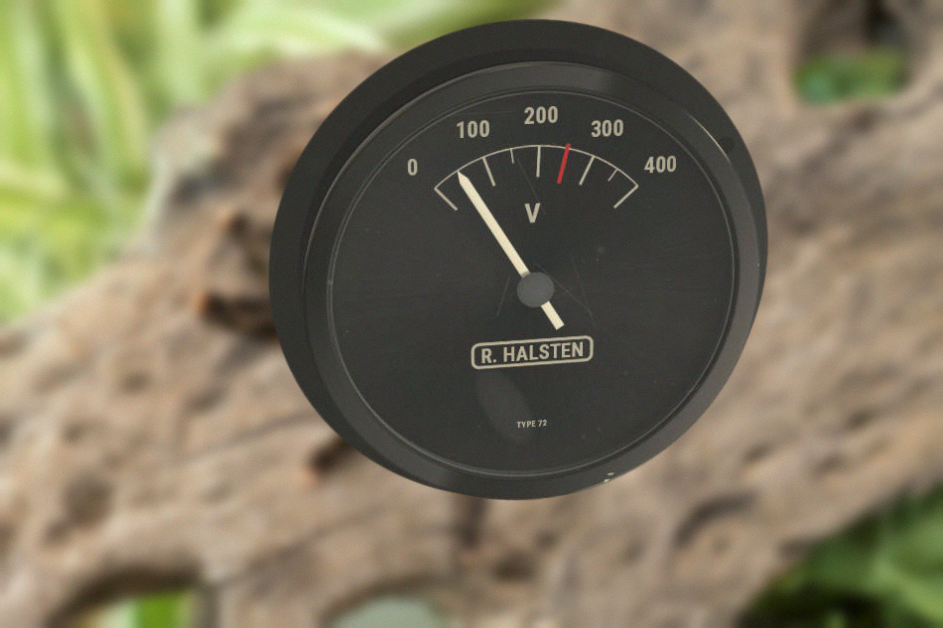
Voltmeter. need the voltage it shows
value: 50 V
